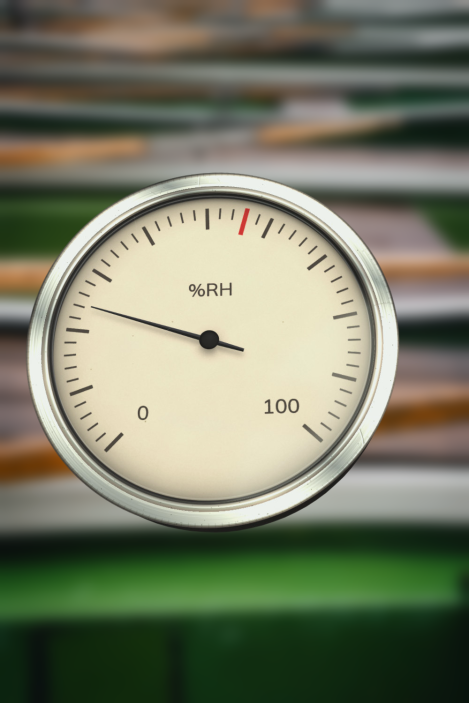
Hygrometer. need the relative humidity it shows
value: 24 %
